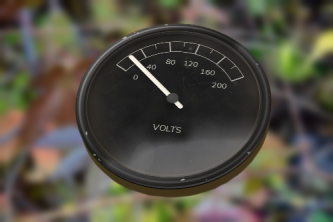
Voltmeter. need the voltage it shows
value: 20 V
